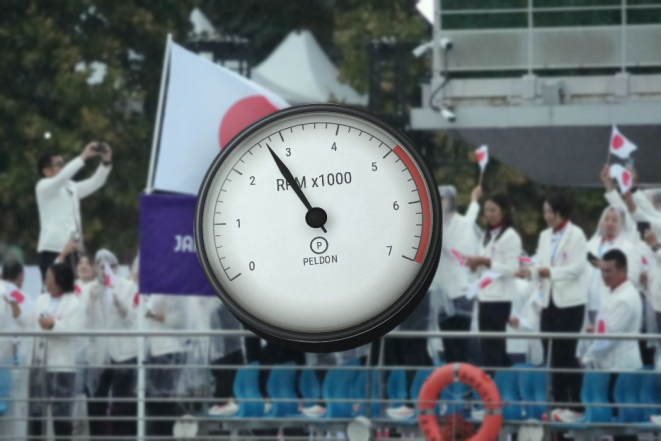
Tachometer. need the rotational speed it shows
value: 2700 rpm
